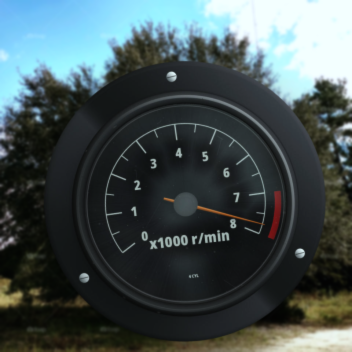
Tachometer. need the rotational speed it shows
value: 7750 rpm
